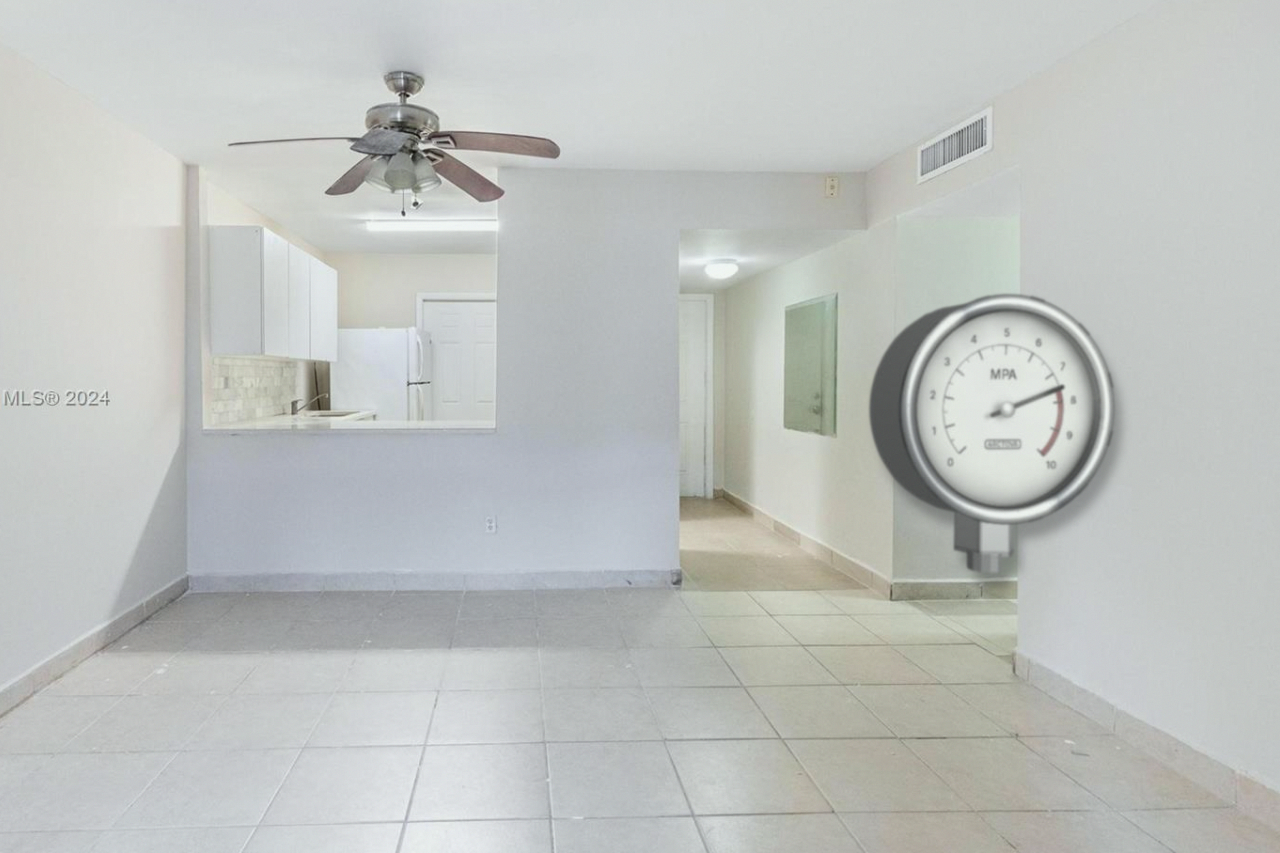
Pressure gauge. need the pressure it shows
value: 7.5 MPa
